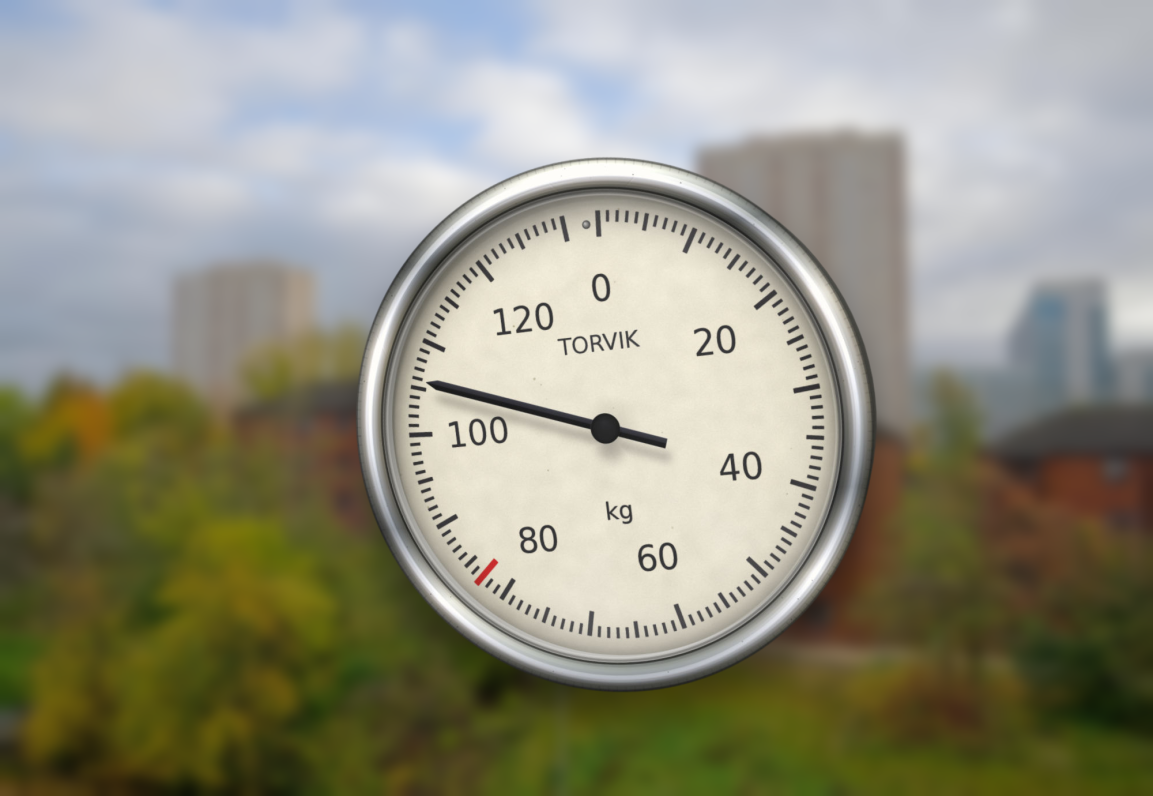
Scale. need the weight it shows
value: 106 kg
